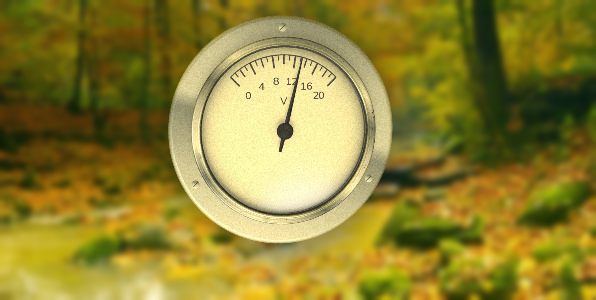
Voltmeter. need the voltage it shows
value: 13 V
